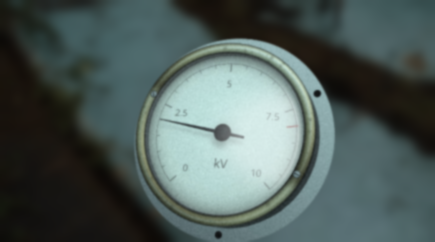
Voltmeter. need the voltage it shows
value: 2 kV
